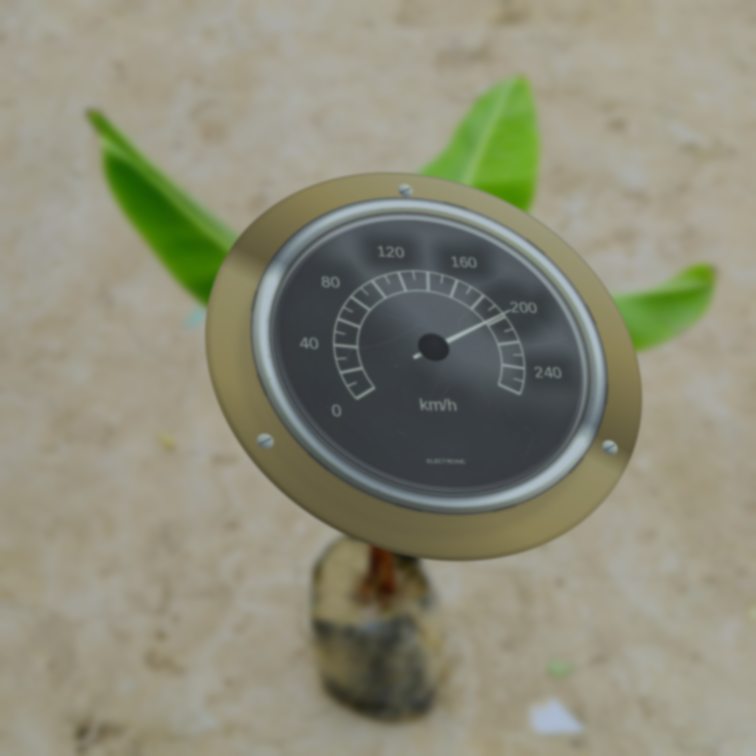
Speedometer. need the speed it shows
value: 200 km/h
